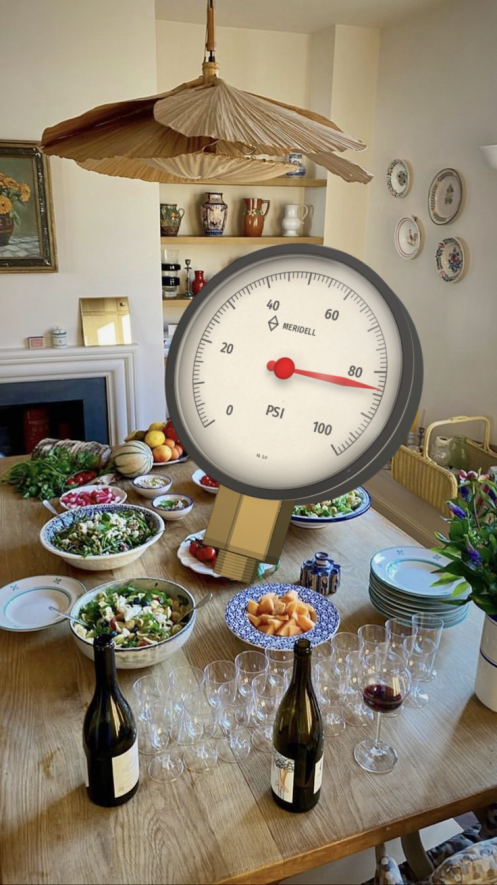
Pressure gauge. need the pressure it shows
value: 84 psi
